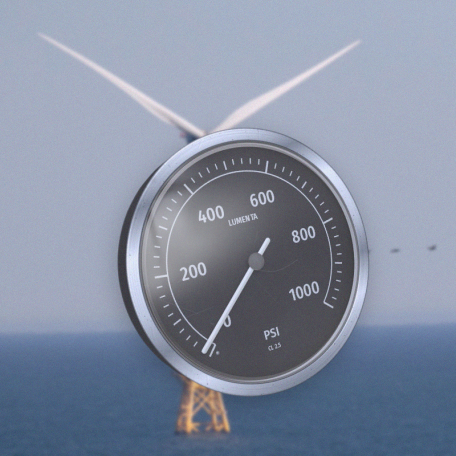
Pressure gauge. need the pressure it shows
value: 20 psi
